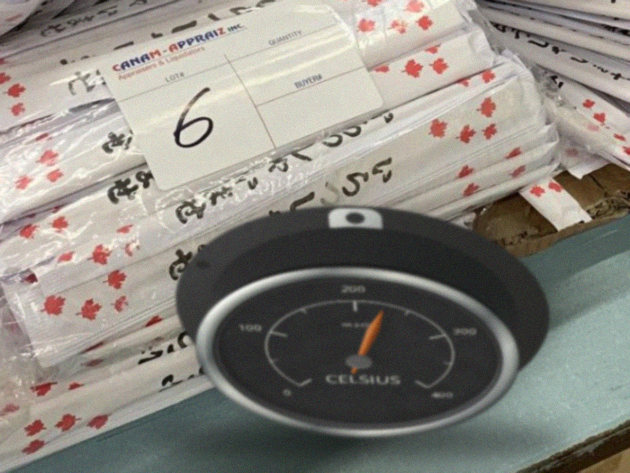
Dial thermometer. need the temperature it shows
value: 225 °C
